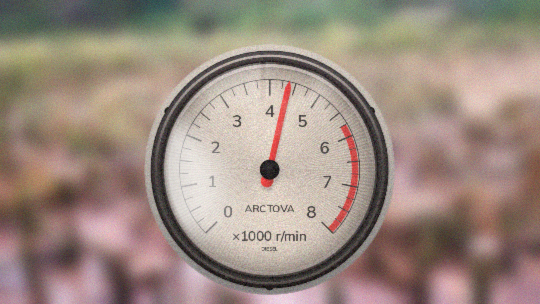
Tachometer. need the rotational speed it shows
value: 4375 rpm
